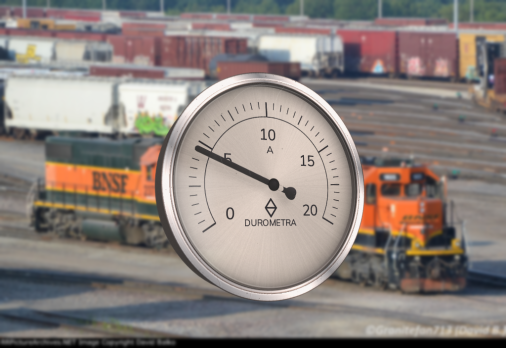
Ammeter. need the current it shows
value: 4.5 A
